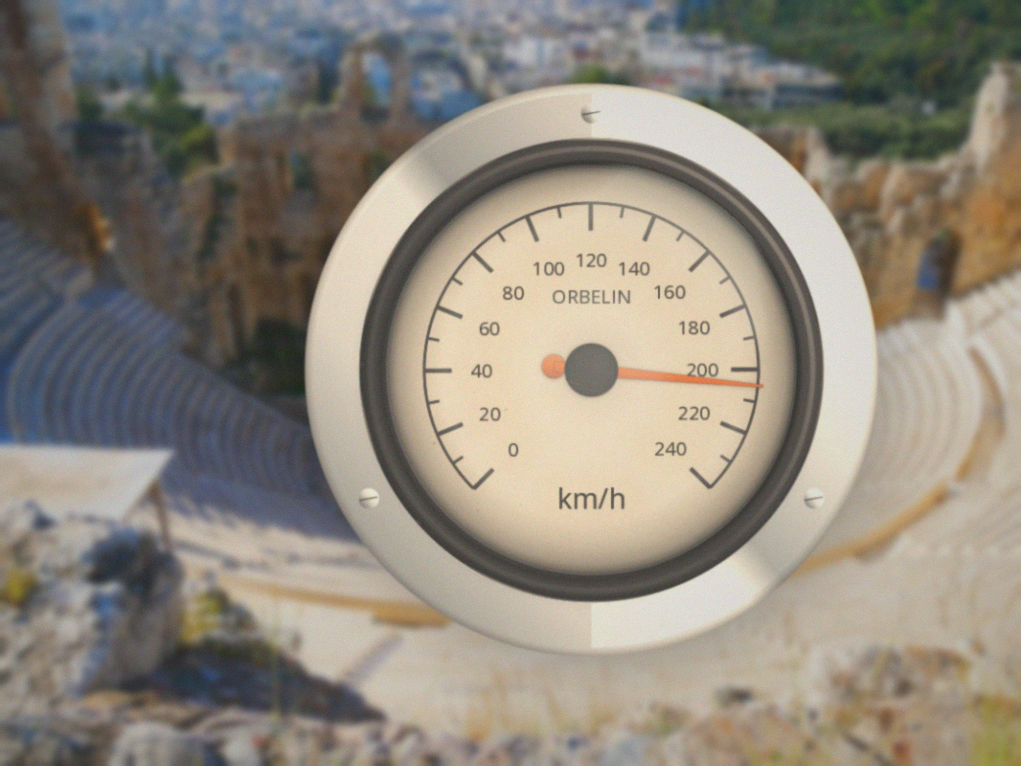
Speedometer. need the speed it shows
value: 205 km/h
